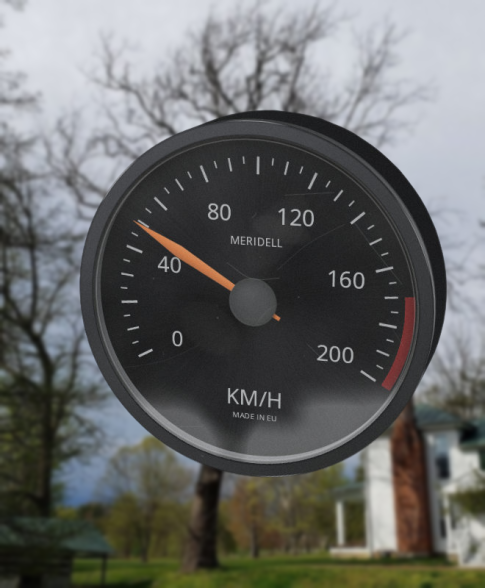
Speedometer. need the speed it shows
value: 50 km/h
